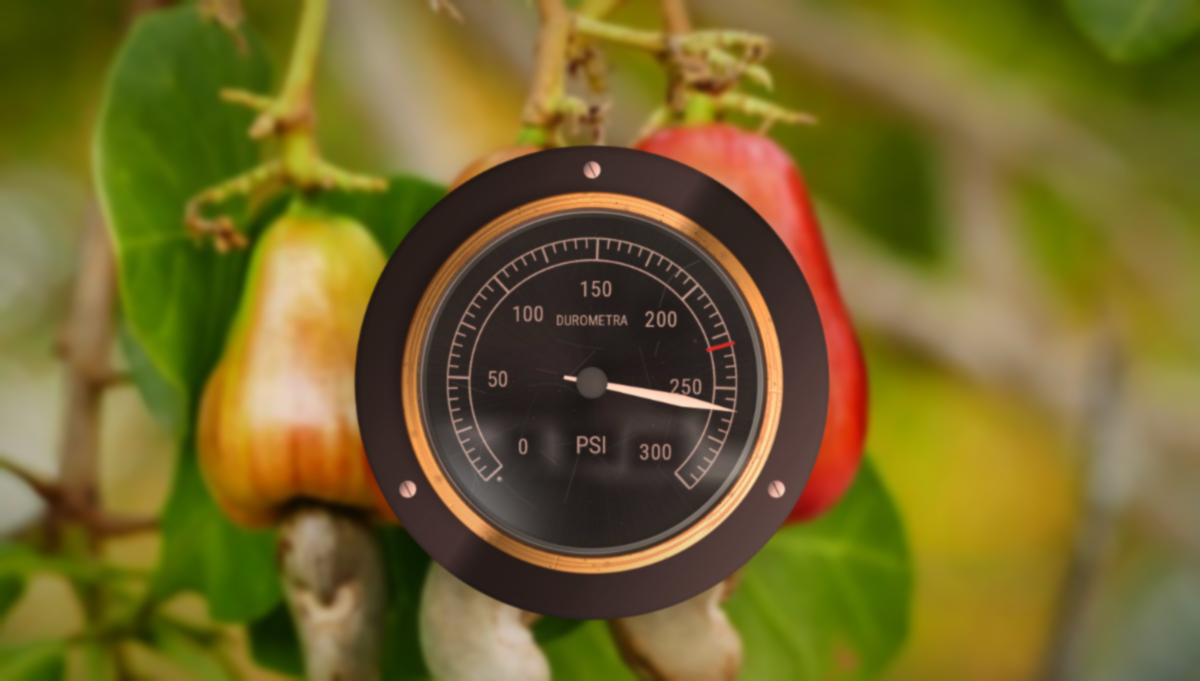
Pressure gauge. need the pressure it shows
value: 260 psi
